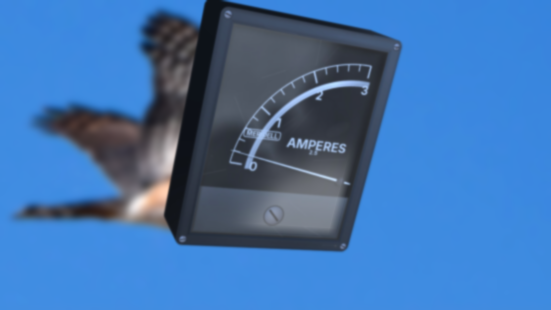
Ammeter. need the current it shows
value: 0.2 A
